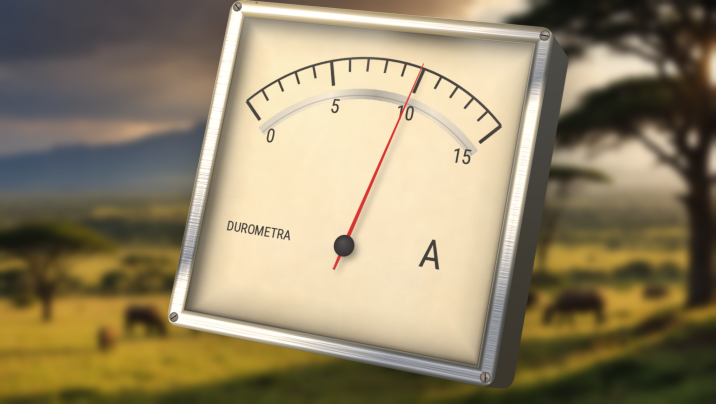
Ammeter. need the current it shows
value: 10 A
